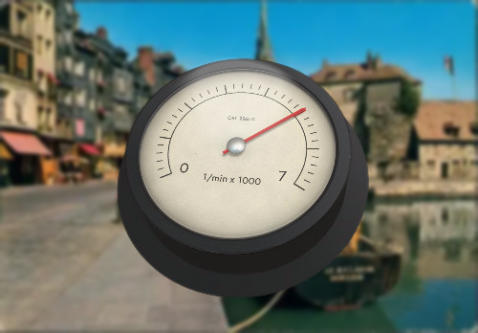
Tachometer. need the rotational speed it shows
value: 5000 rpm
